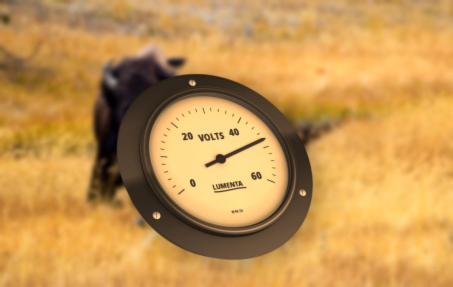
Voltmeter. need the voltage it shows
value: 48 V
